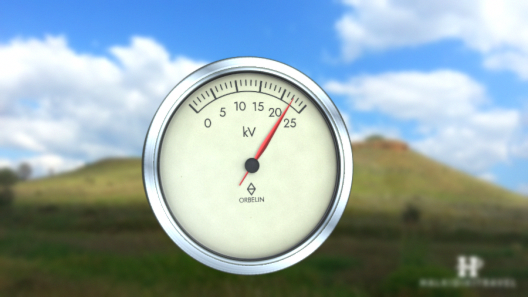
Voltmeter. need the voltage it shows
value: 22 kV
